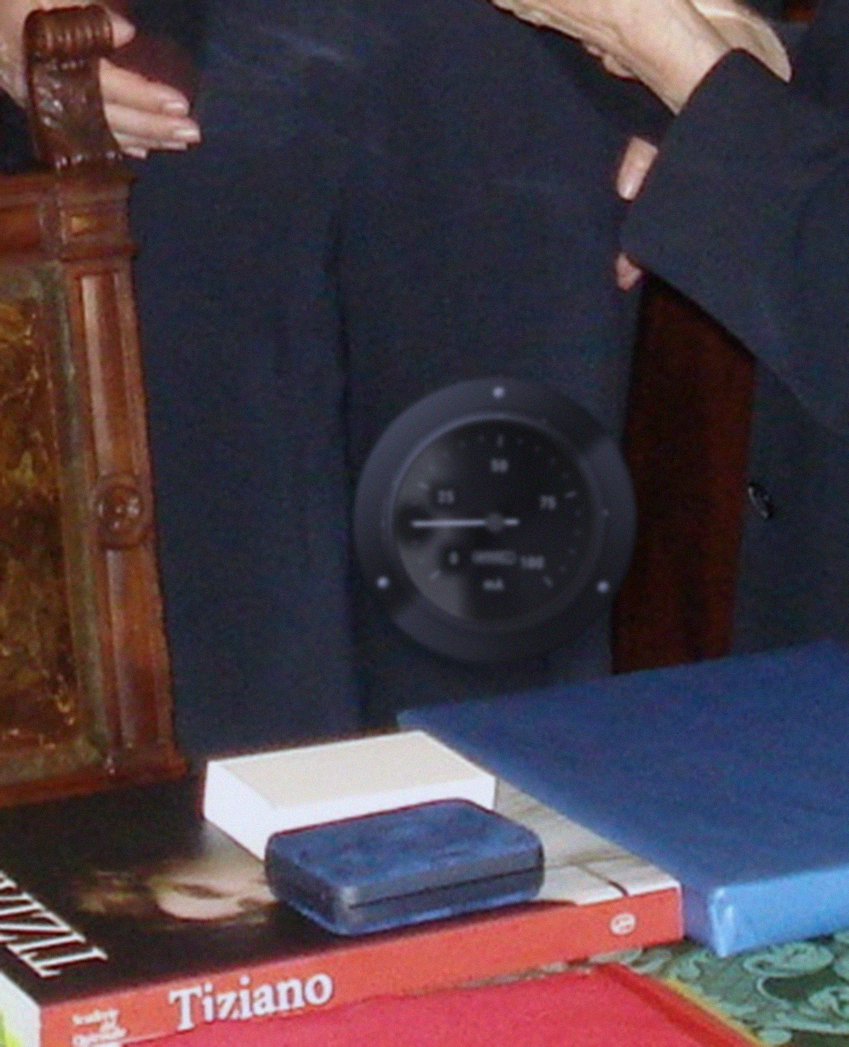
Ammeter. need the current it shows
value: 15 mA
